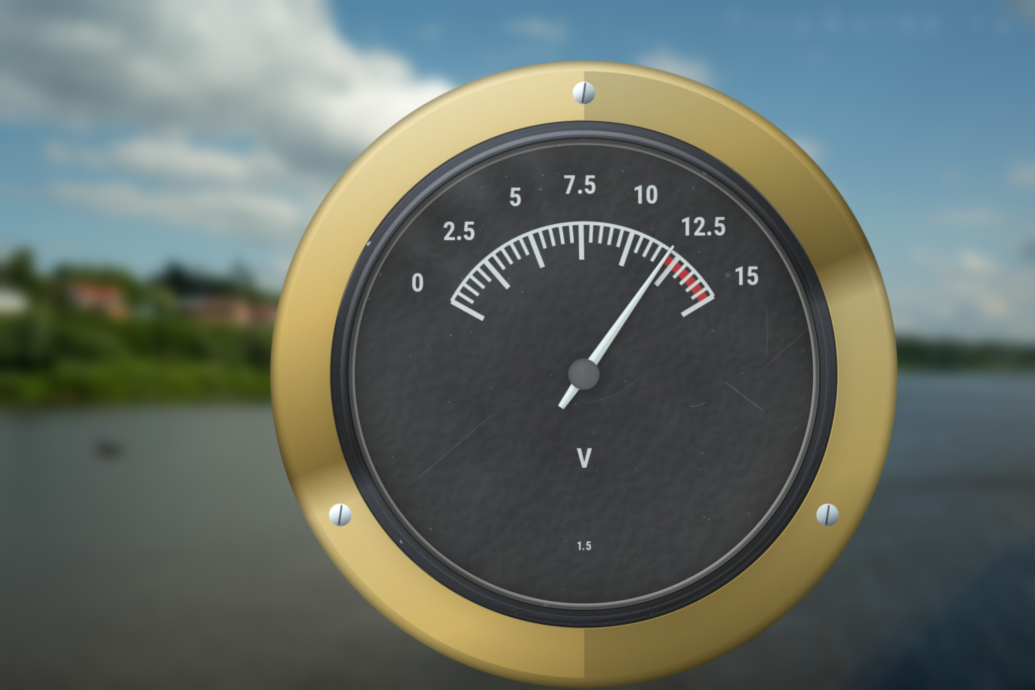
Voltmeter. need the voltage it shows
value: 12 V
